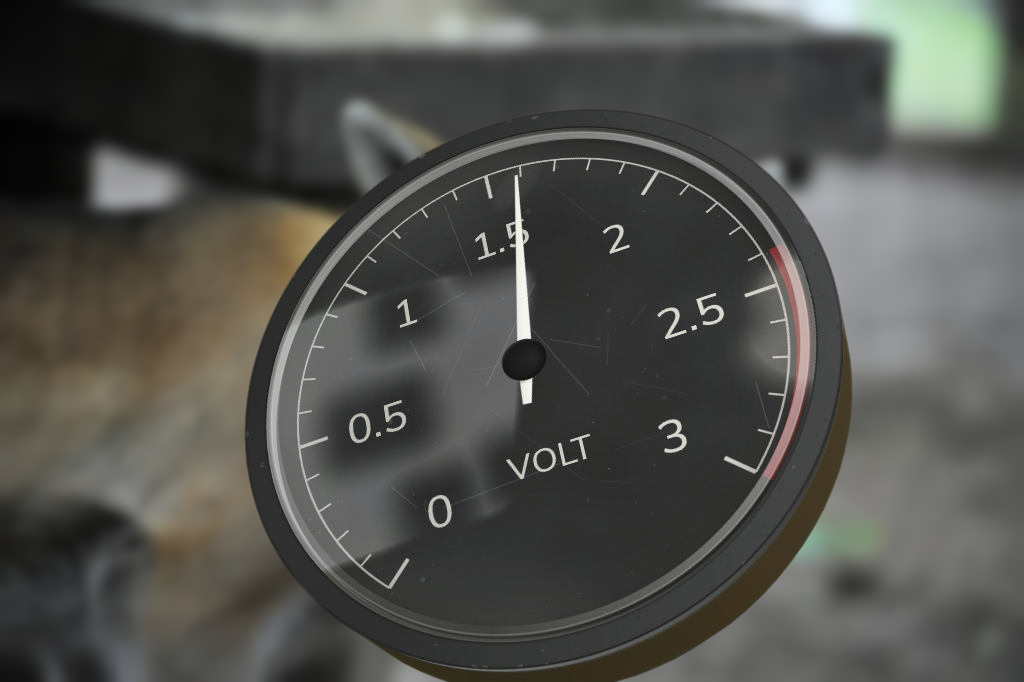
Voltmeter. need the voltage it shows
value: 1.6 V
